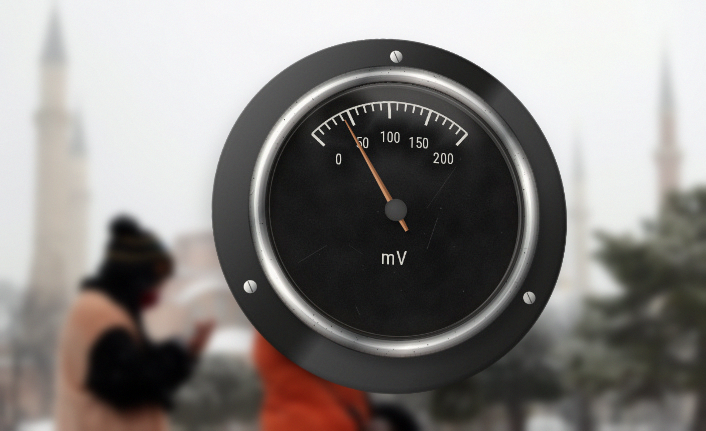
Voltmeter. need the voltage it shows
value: 40 mV
